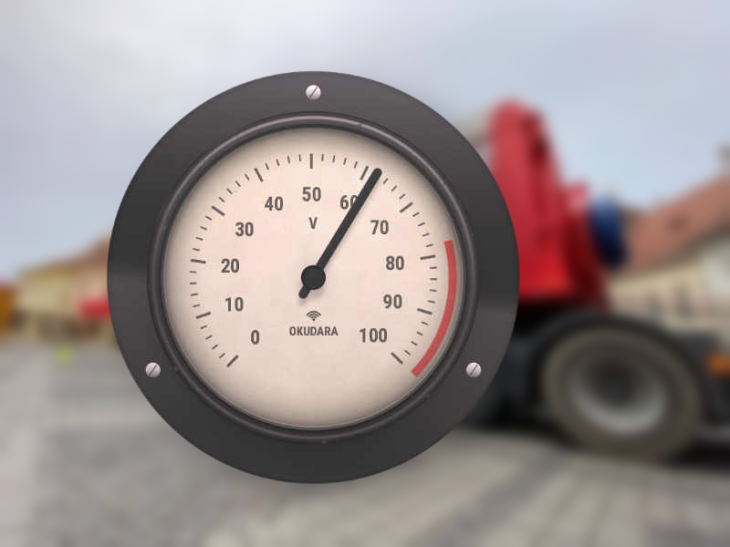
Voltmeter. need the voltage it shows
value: 62 V
